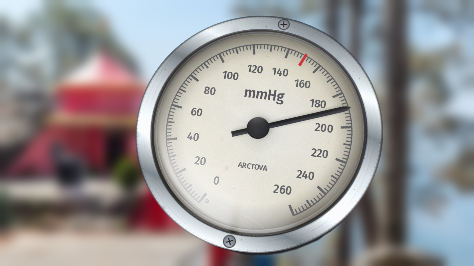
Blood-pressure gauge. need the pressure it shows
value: 190 mmHg
